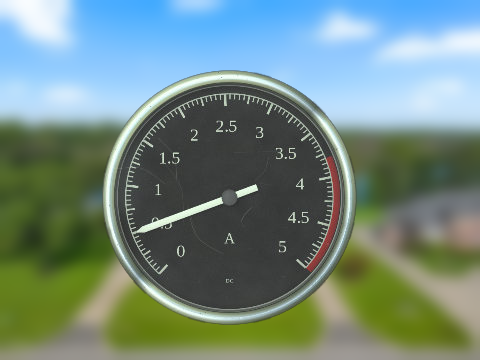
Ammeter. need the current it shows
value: 0.5 A
